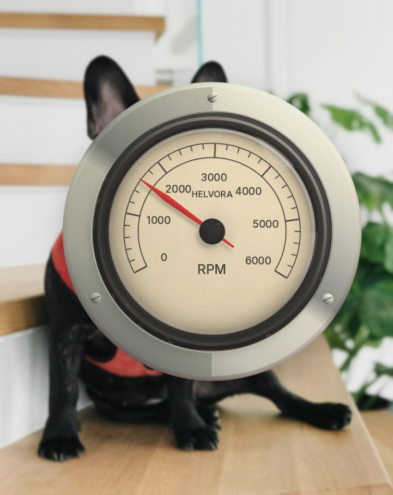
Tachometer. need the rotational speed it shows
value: 1600 rpm
